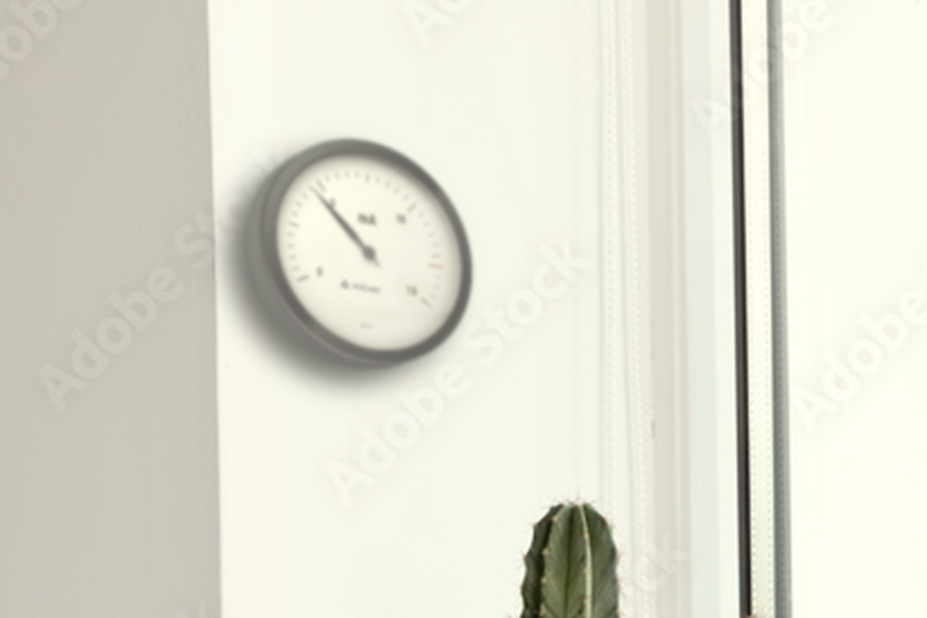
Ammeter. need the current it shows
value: 4.5 mA
